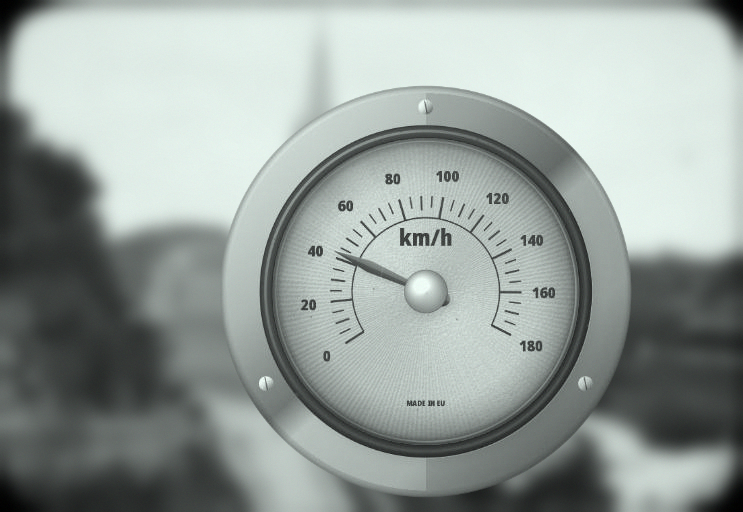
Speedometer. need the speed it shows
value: 42.5 km/h
